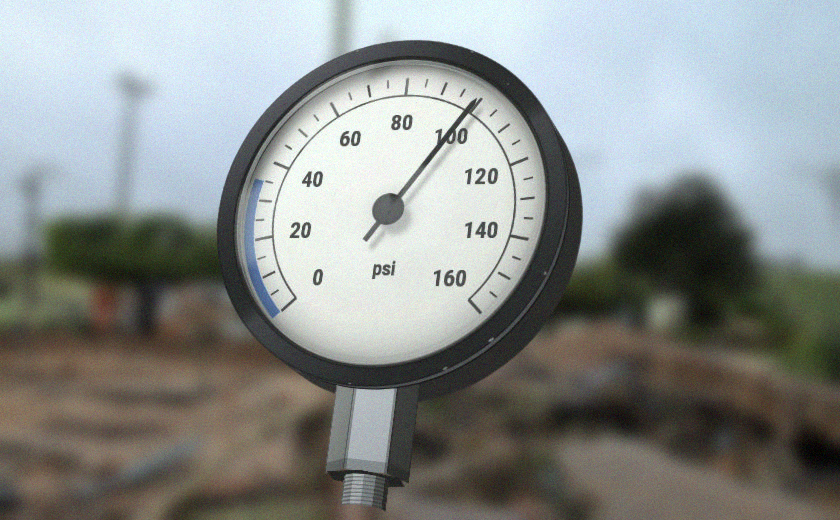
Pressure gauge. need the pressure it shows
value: 100 psi
